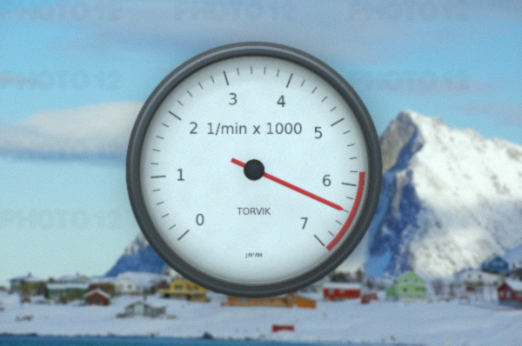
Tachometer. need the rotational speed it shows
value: 6400 rpm
